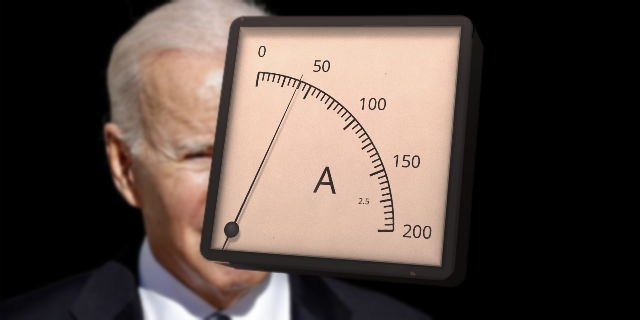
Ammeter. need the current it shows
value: 40 A
